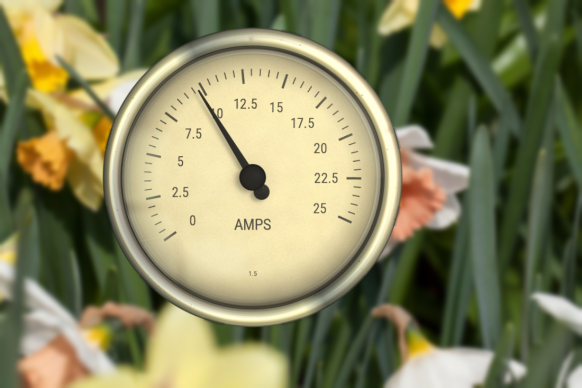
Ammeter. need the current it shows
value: 9.75 A
